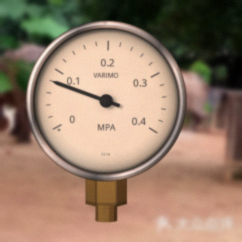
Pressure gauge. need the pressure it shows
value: 0.08 MPa
